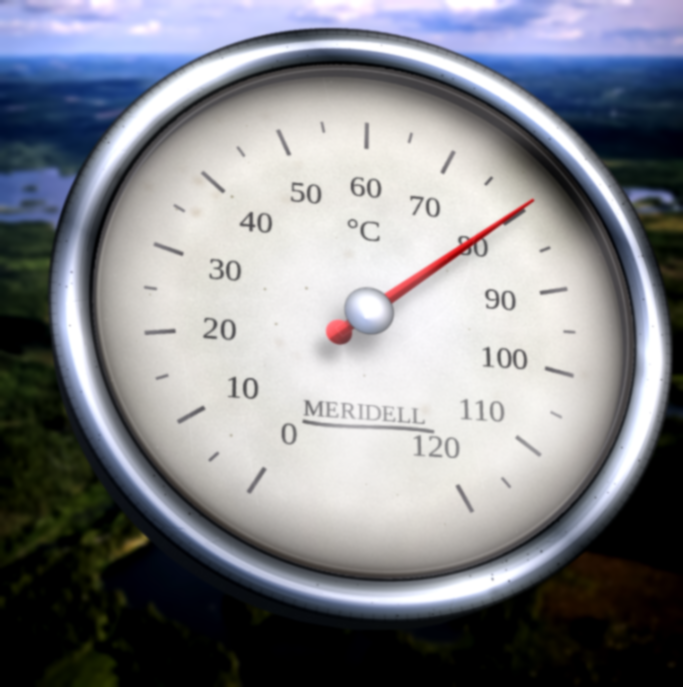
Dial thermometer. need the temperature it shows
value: 80 °C
